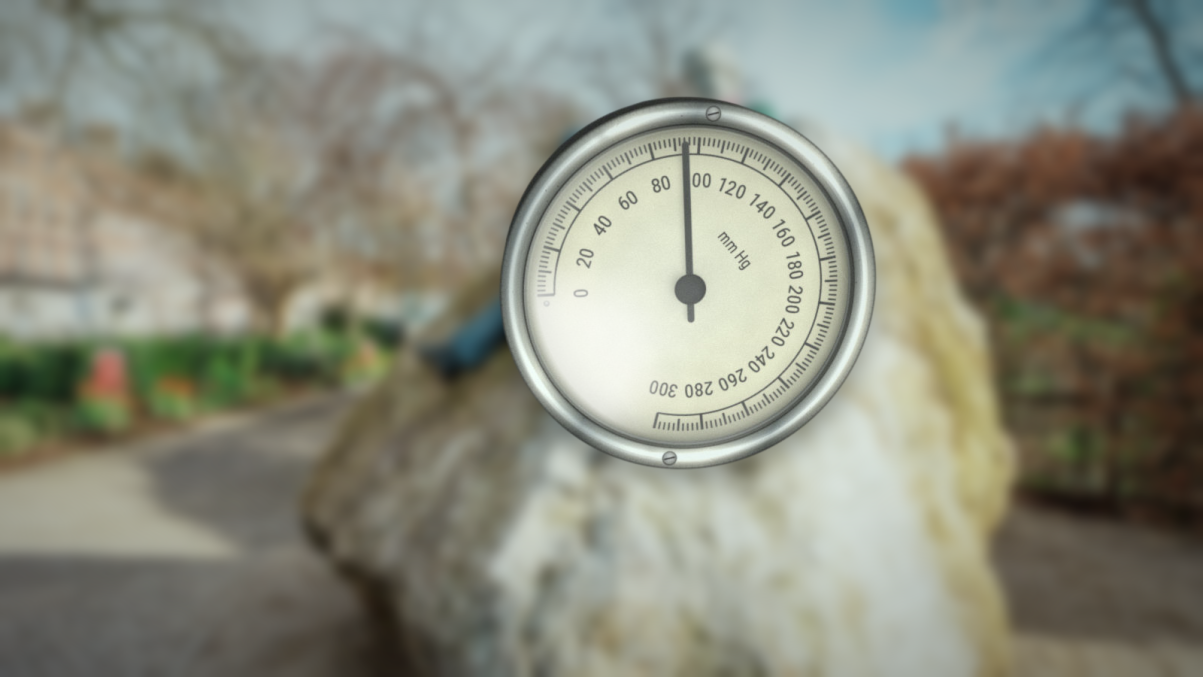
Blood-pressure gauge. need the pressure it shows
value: 94 mmHg
